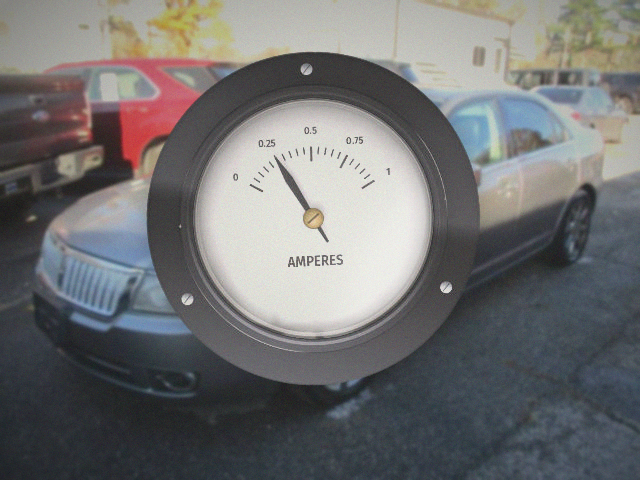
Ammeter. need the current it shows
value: 0.25 A
